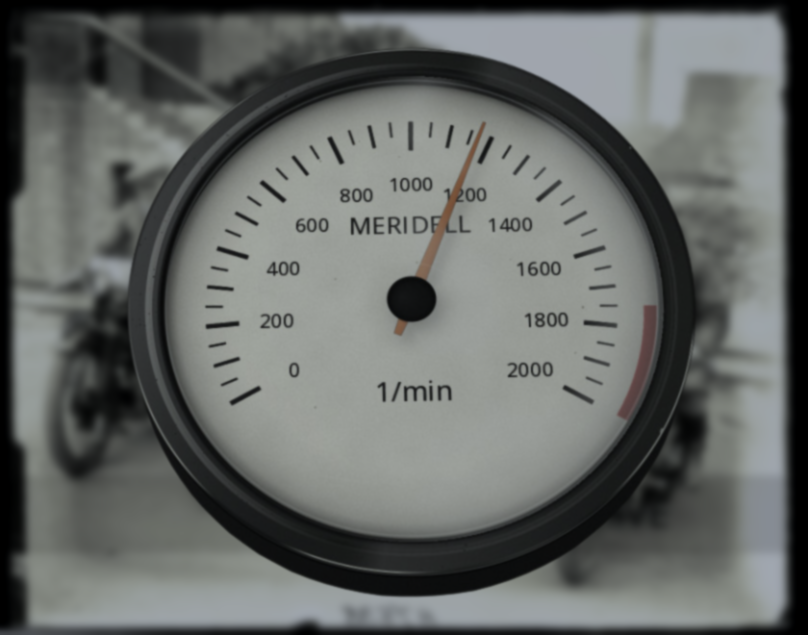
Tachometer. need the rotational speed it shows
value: 1175 rpm
